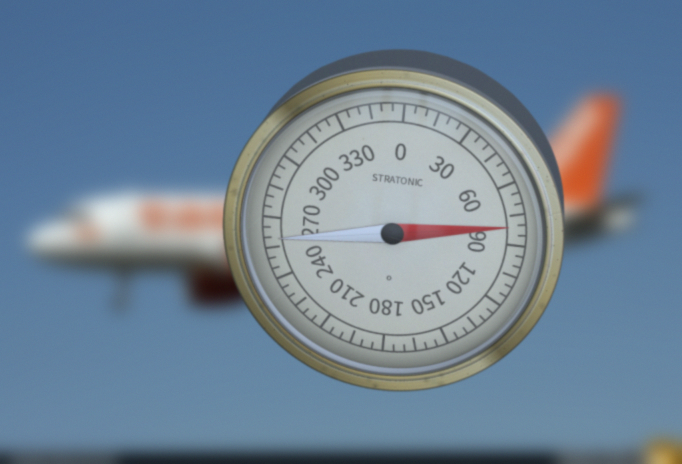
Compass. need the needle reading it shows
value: 80 °
